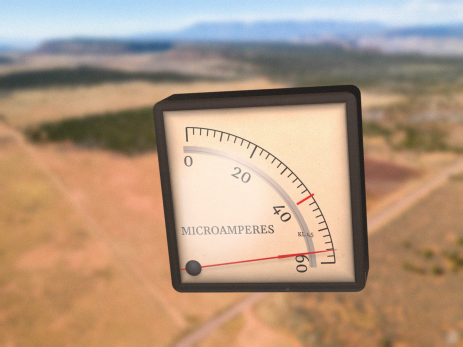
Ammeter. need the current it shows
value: 56 µA
